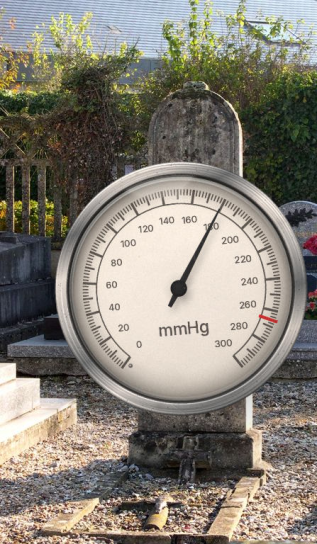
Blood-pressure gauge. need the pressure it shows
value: 180 mmHg
